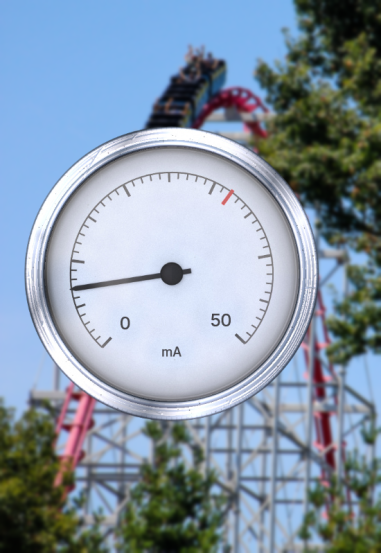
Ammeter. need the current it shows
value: 7 mA
